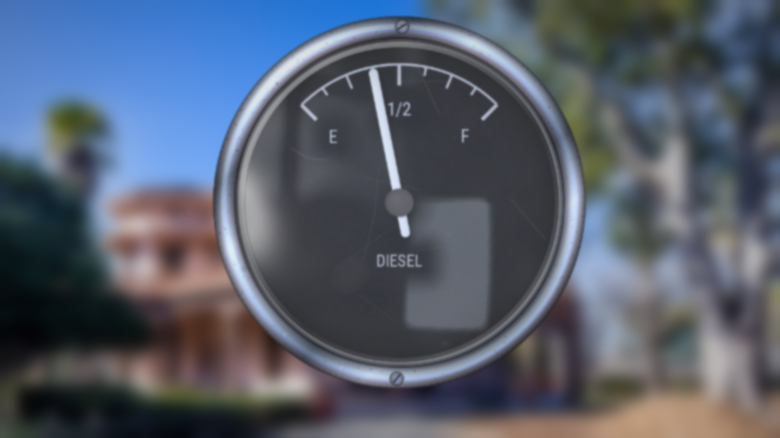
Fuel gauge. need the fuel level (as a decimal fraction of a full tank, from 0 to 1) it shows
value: 0.375
